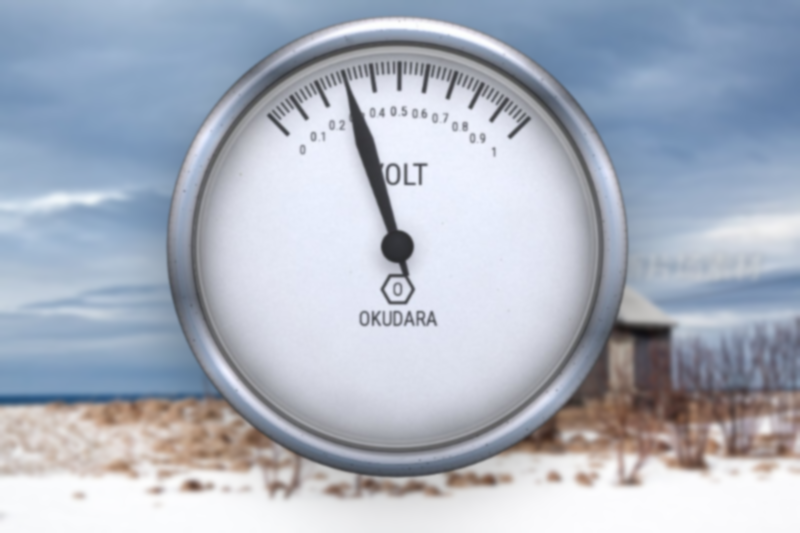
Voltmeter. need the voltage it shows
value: 0.3 V
